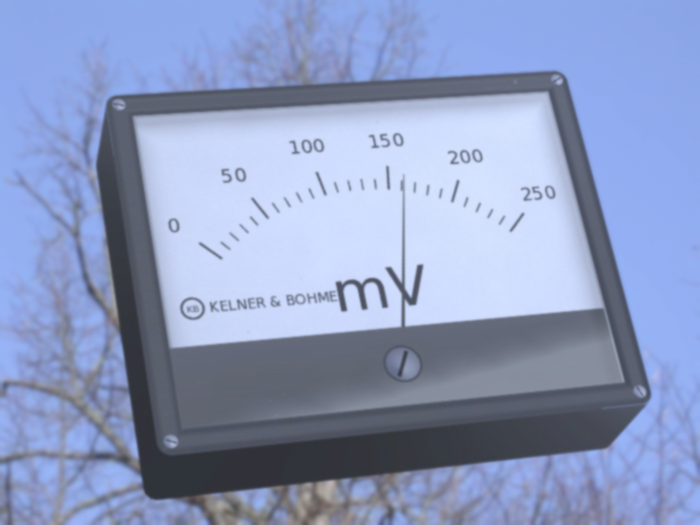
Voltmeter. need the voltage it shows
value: 160 mV
